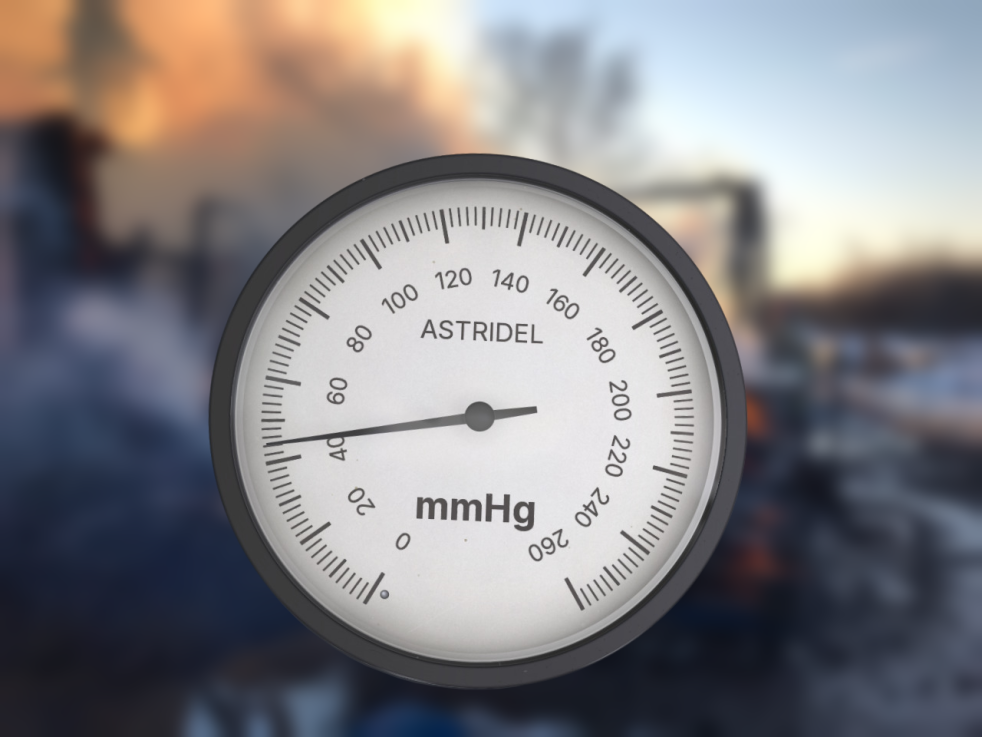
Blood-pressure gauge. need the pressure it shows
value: 44 mmHg
